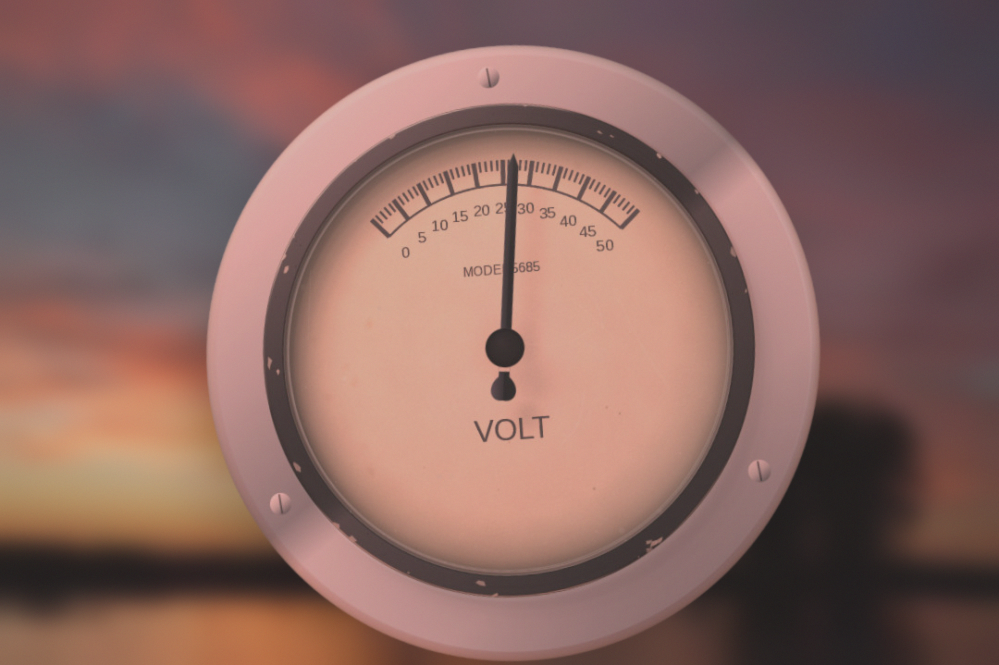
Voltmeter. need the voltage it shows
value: 27 V
